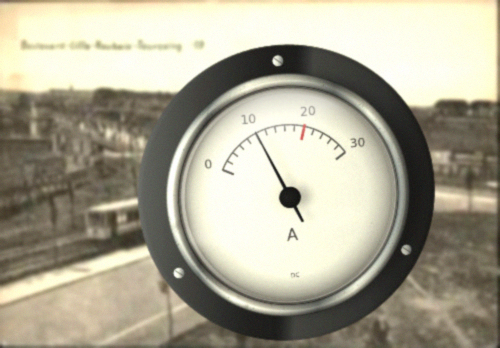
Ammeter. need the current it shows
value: 10 A
